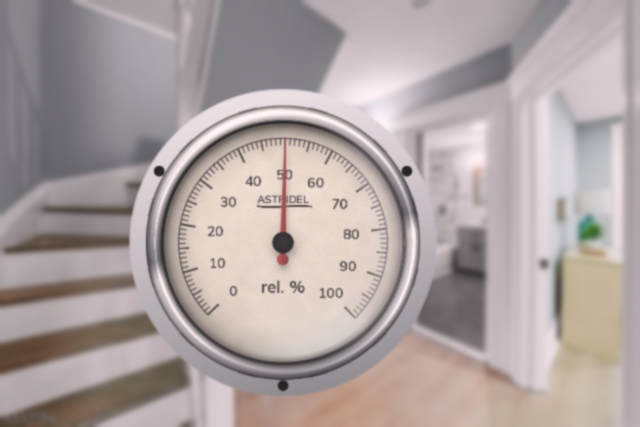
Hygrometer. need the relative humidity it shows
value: 50 %
